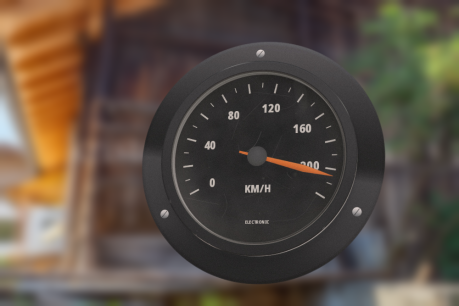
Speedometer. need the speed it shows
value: 205 km/h
